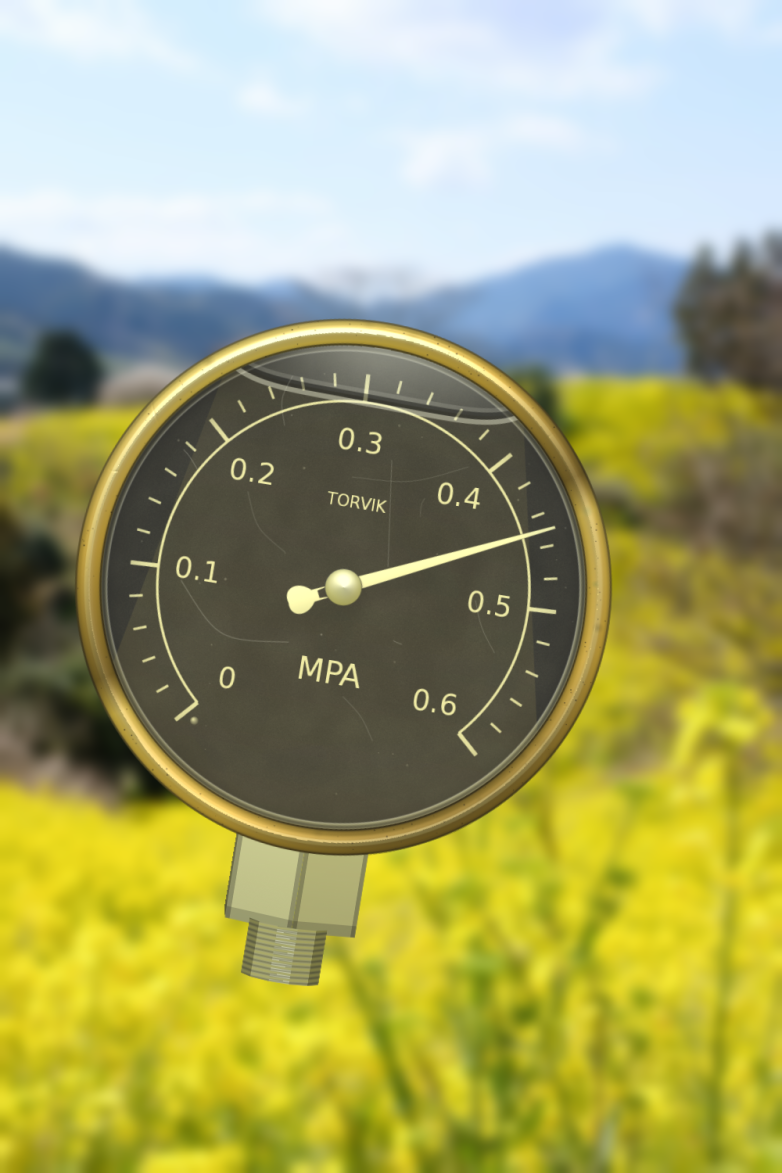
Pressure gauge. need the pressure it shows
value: 0.45 MPa
